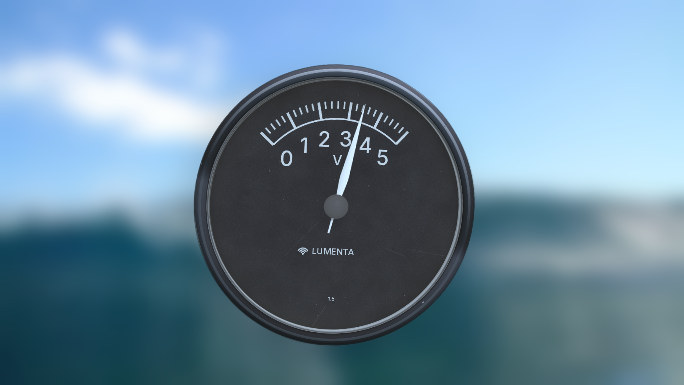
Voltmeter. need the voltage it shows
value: 3.4 V
